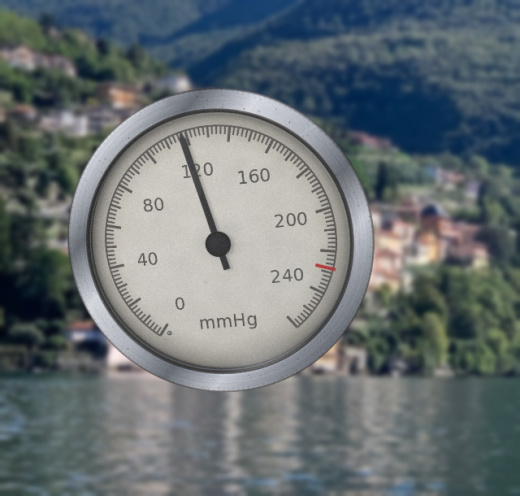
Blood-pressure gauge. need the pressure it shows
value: 118 mmHg
